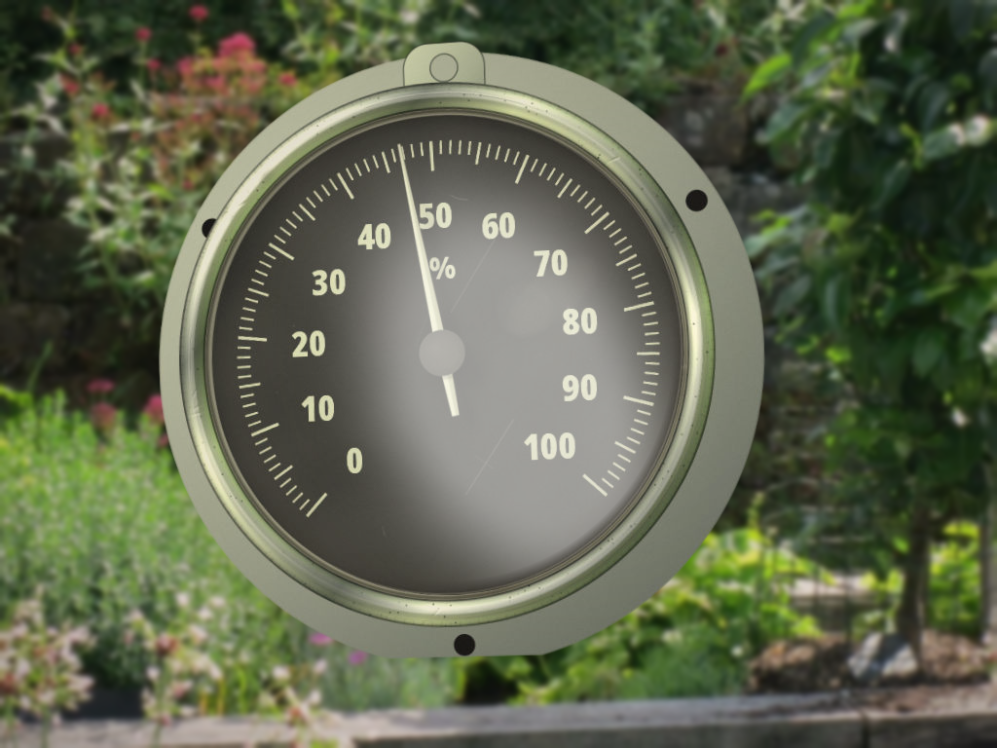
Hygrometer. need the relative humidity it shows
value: 47 %
